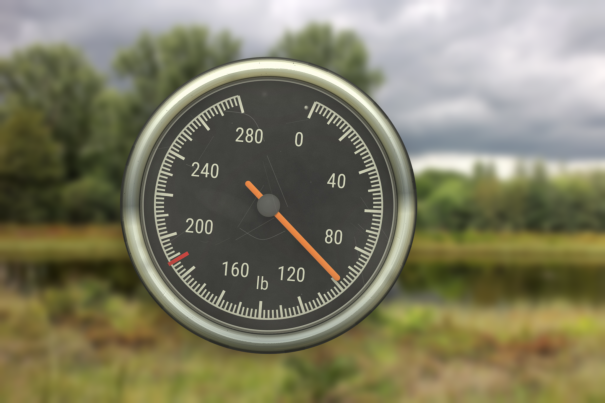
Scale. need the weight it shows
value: 98 lb
